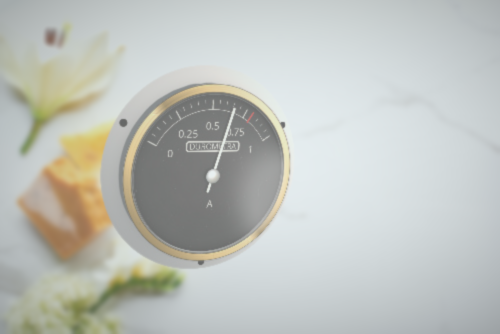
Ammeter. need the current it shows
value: 0.65 A
